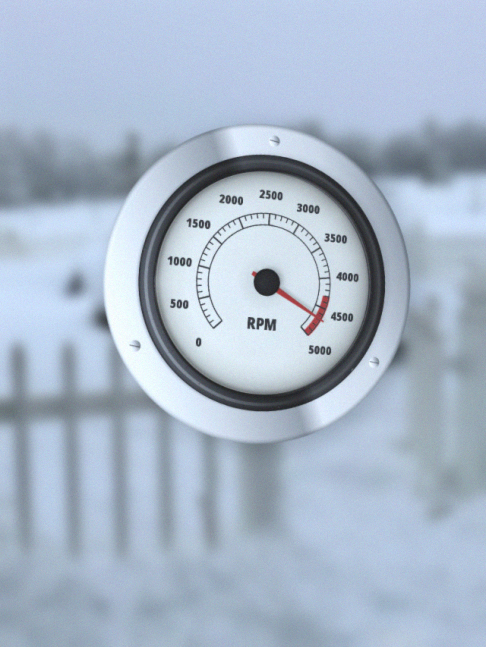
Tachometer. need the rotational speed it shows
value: 4700 rpm
